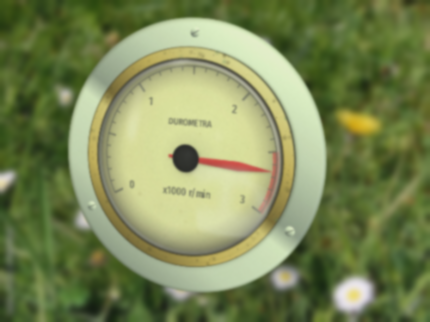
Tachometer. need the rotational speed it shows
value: 2650 rpm
